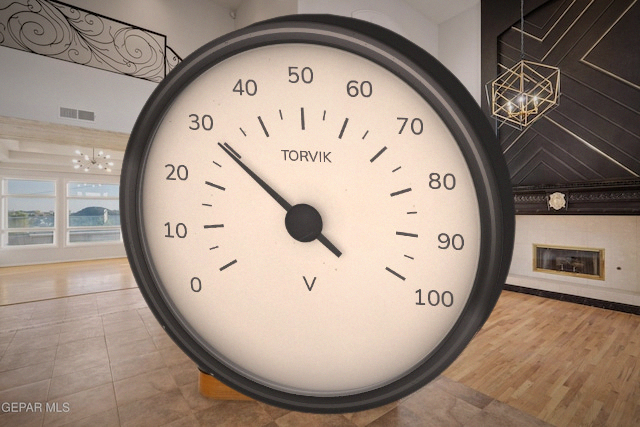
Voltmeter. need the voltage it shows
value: 30 V
